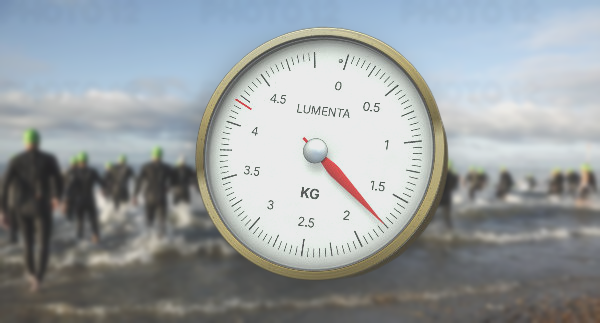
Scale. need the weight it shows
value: 1.75 kg
